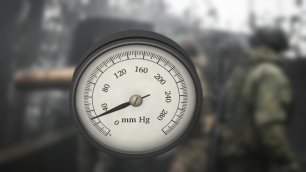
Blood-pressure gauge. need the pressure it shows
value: 30 mmHg
